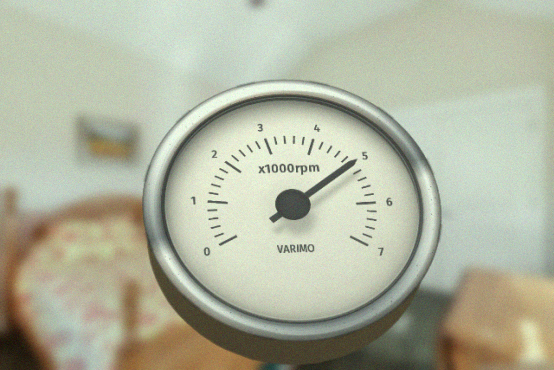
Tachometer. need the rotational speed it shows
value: 5000 rpm
